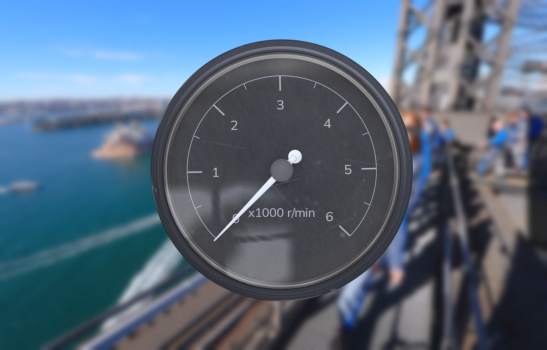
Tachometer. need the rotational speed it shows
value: 0 rpm
